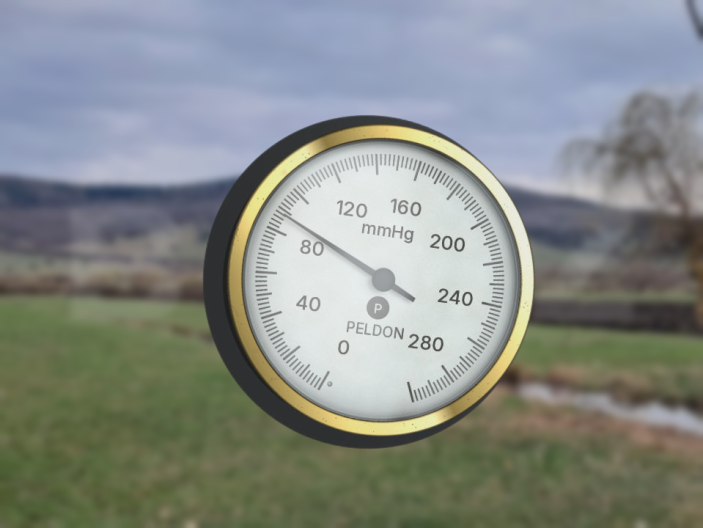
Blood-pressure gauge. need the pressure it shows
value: 88 mmHg
